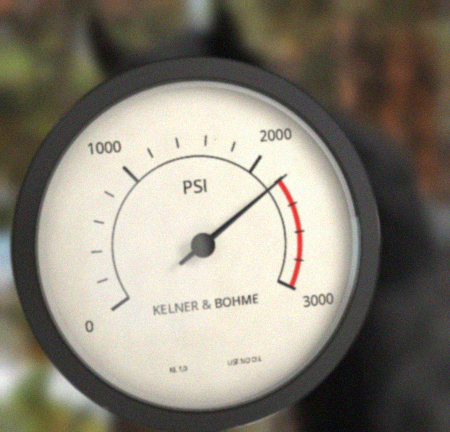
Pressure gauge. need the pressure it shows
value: 2200 psi
